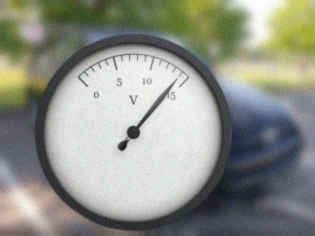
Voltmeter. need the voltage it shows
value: 14 V
